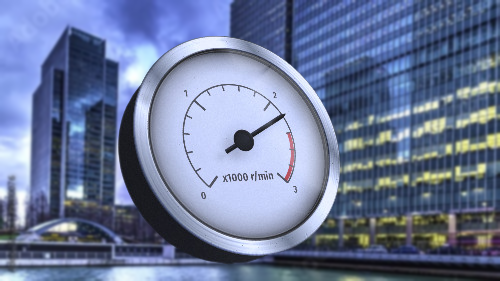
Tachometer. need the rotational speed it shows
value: 2200 rpm
